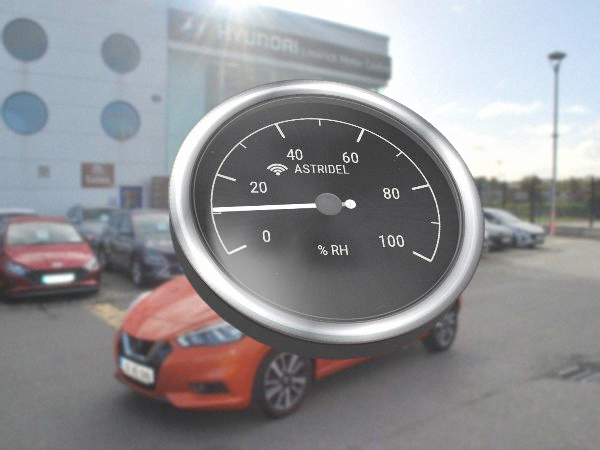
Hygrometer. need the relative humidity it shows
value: 10 %
